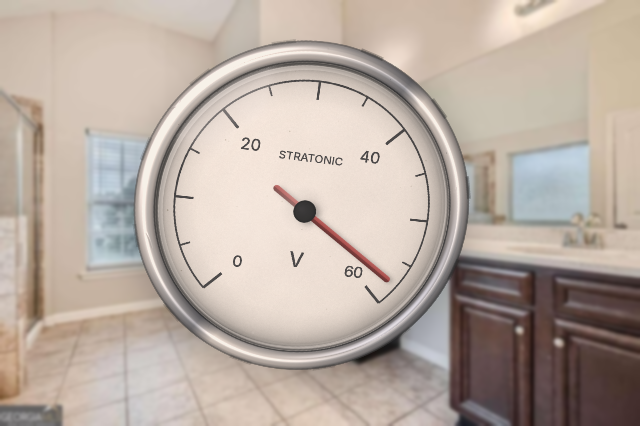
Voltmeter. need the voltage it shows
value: 57.5 V
